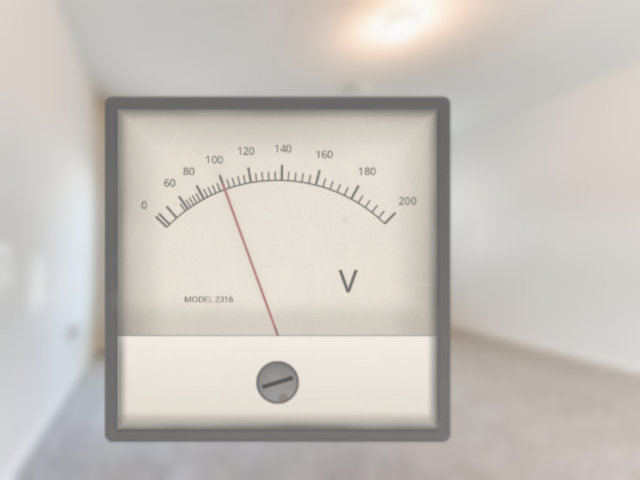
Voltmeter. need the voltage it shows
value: 100 V
